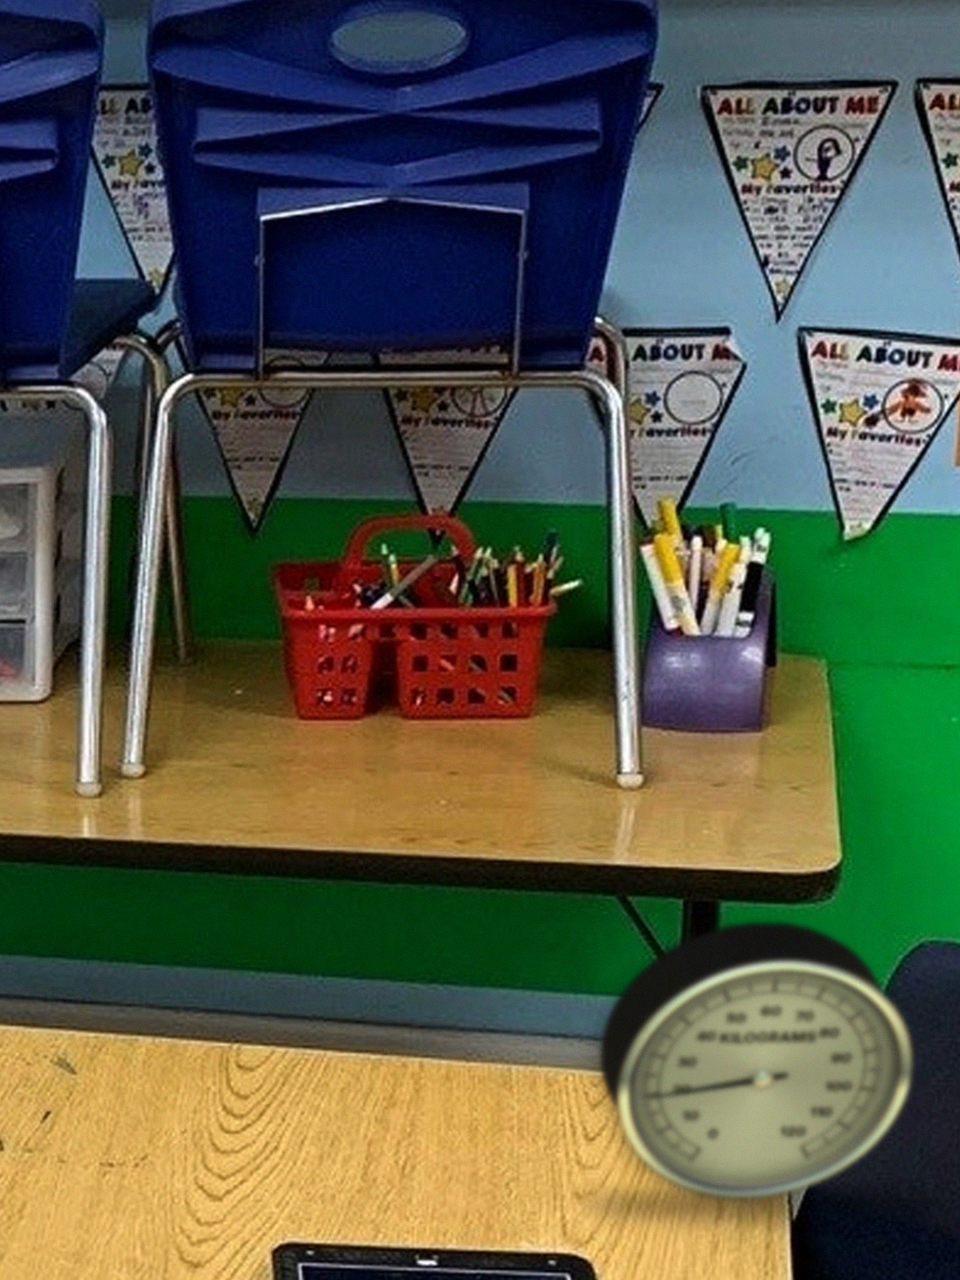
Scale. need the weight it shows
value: 20 kg
